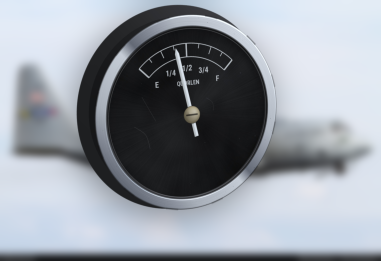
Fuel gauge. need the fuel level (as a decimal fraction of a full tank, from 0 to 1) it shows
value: 0.375
